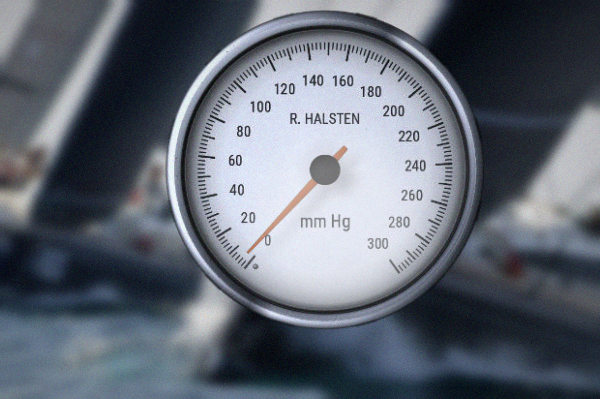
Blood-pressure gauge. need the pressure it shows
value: 4 mmHg
